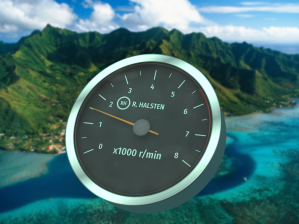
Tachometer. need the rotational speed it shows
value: 1500 rpm
